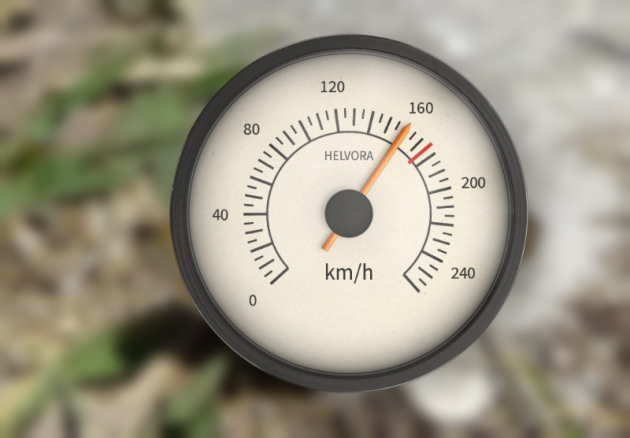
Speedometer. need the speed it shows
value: 160 km/h
